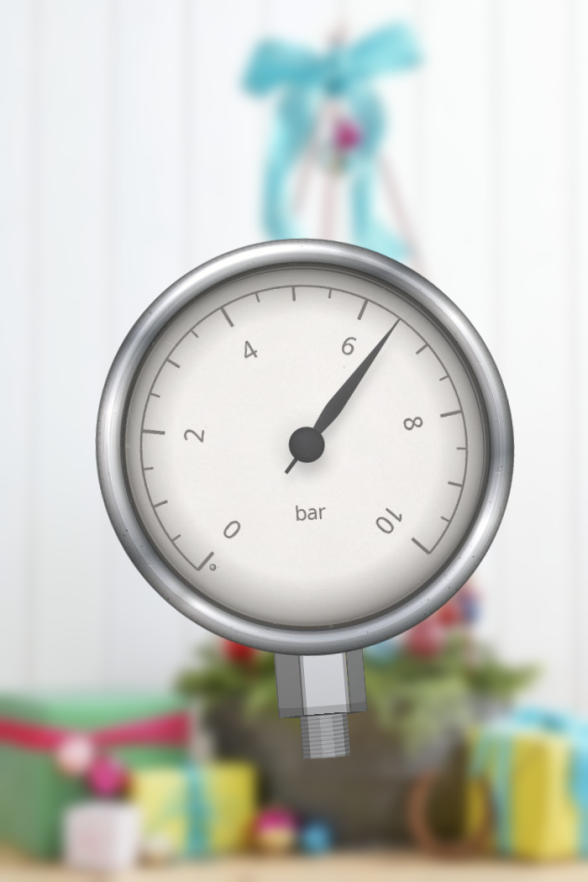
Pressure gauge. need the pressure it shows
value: 6.5 bar
